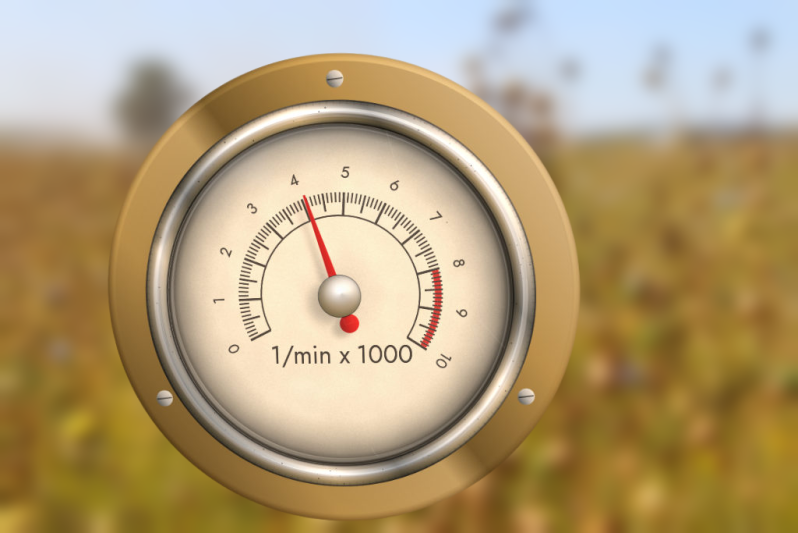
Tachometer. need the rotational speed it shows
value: 4100 rpm
